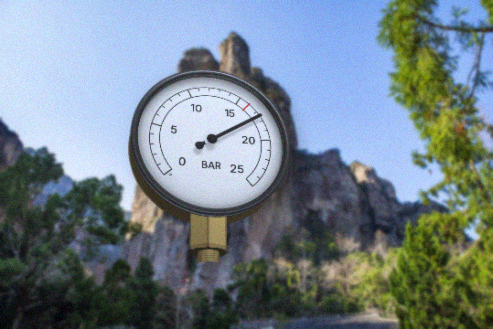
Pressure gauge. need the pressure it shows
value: 17.5 bar
